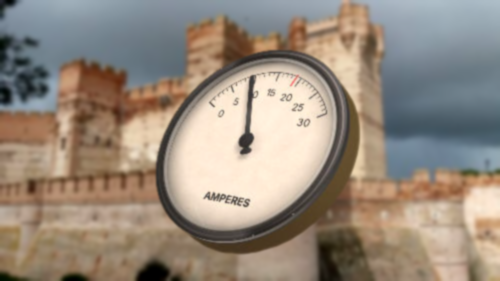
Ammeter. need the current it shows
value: 10 A
